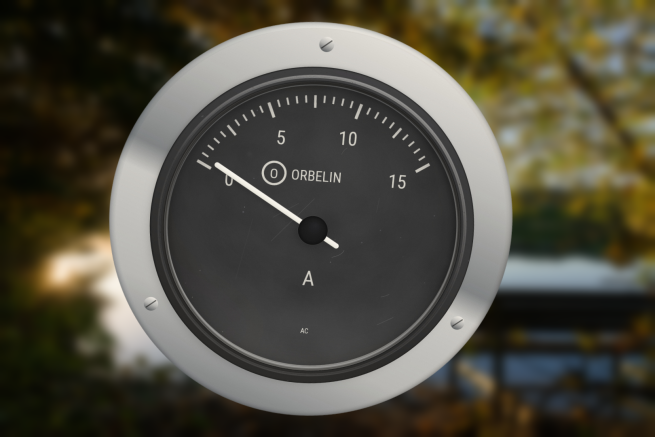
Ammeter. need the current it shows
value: 0.5 A
